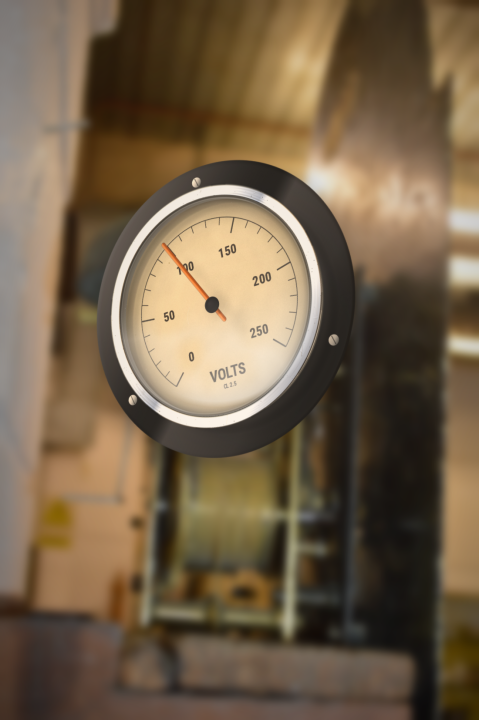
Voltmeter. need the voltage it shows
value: 100 V
